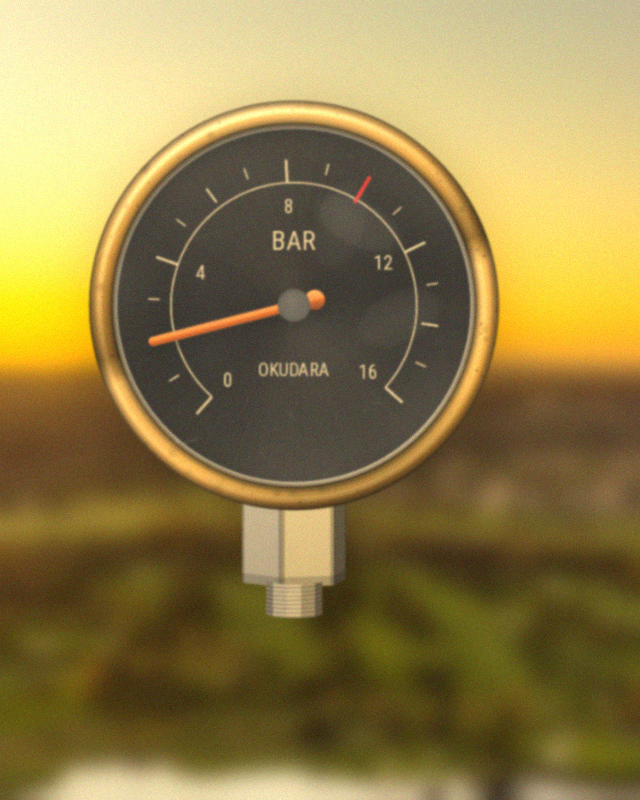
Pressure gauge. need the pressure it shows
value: 2 bar
